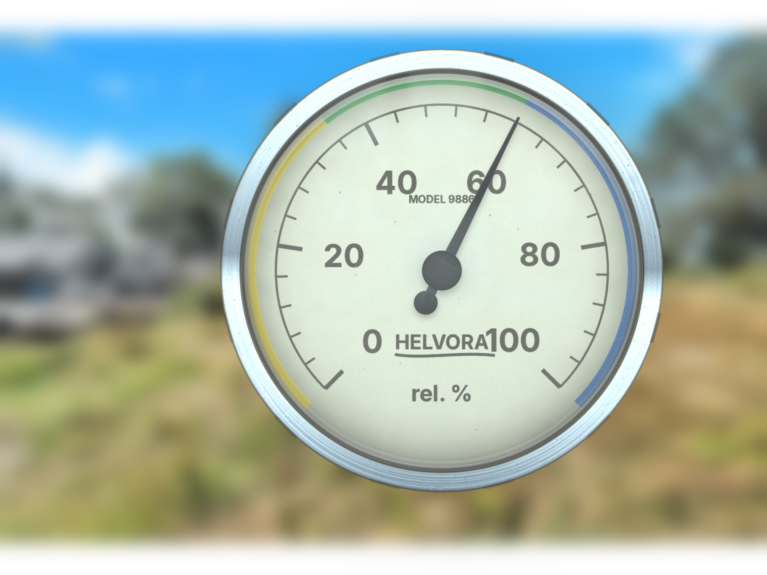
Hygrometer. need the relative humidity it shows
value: 60 %
